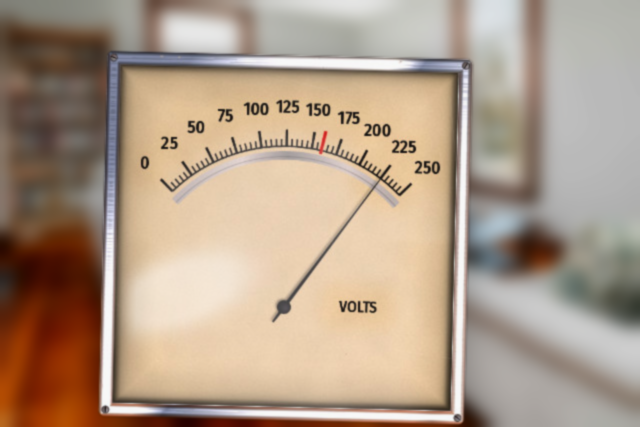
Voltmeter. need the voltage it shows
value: 225 V
